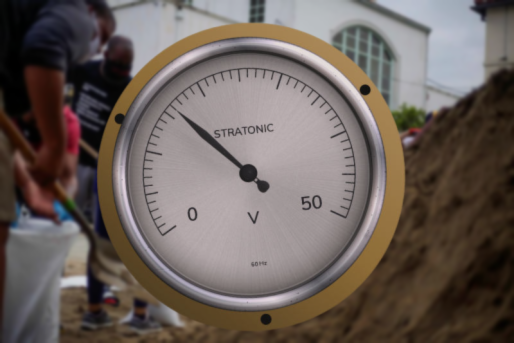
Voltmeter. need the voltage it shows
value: 16 V
